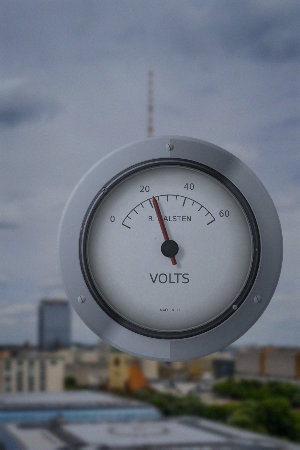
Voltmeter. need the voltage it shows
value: 22.5 V
